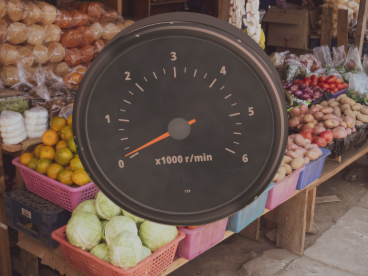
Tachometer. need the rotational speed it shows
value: 125 rpm
